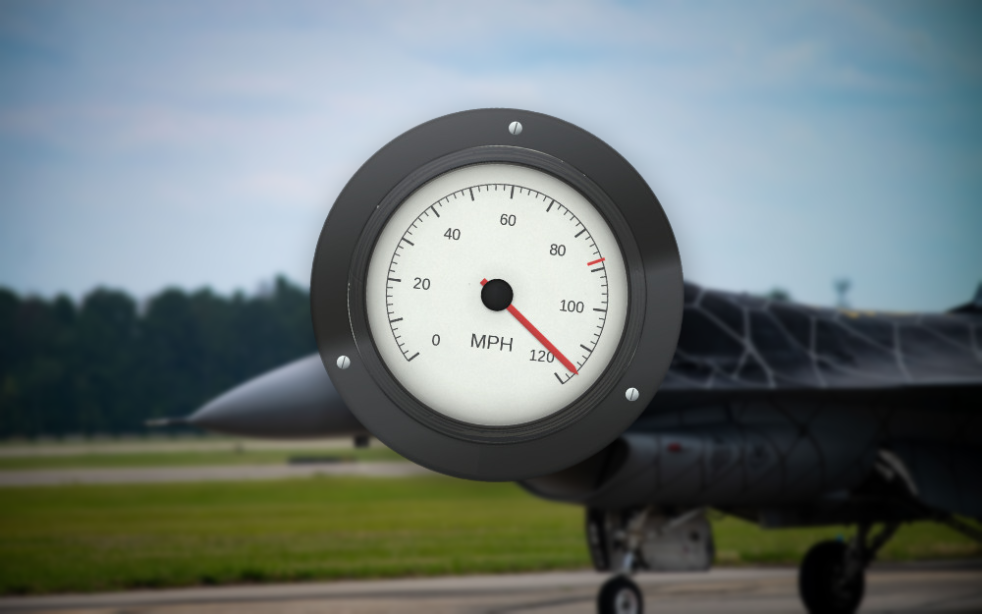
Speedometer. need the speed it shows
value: 116 mph
